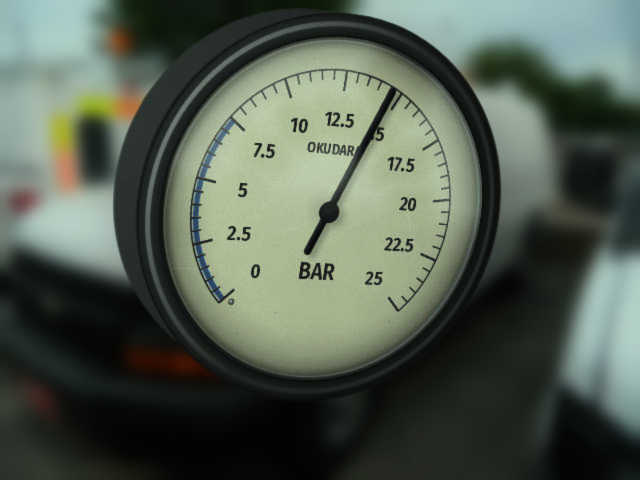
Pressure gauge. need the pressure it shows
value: 14.5 bar
